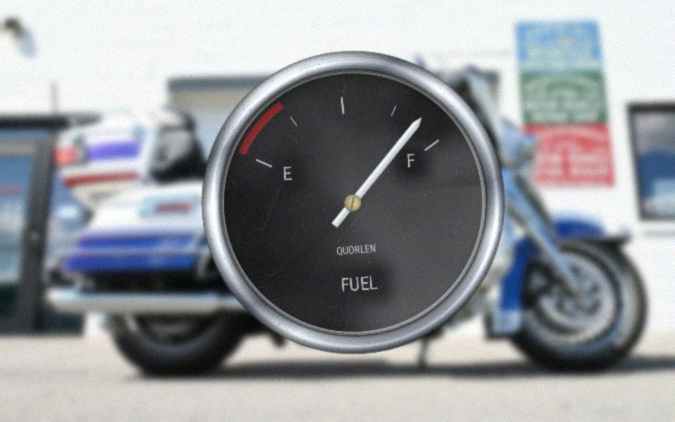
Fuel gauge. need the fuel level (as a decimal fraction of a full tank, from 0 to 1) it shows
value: 0.875
